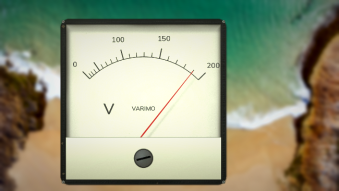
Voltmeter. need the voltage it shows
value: 190 V
